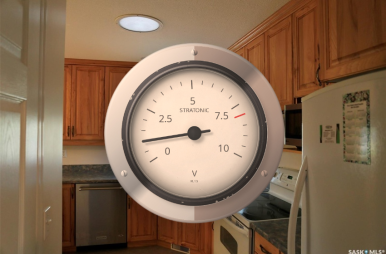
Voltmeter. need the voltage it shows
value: 1 V
